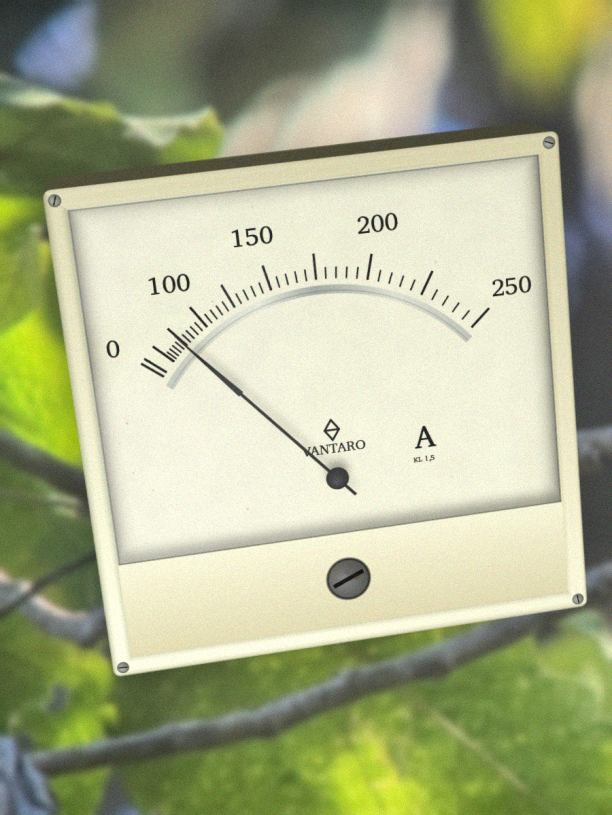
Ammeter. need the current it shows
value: 75 A
